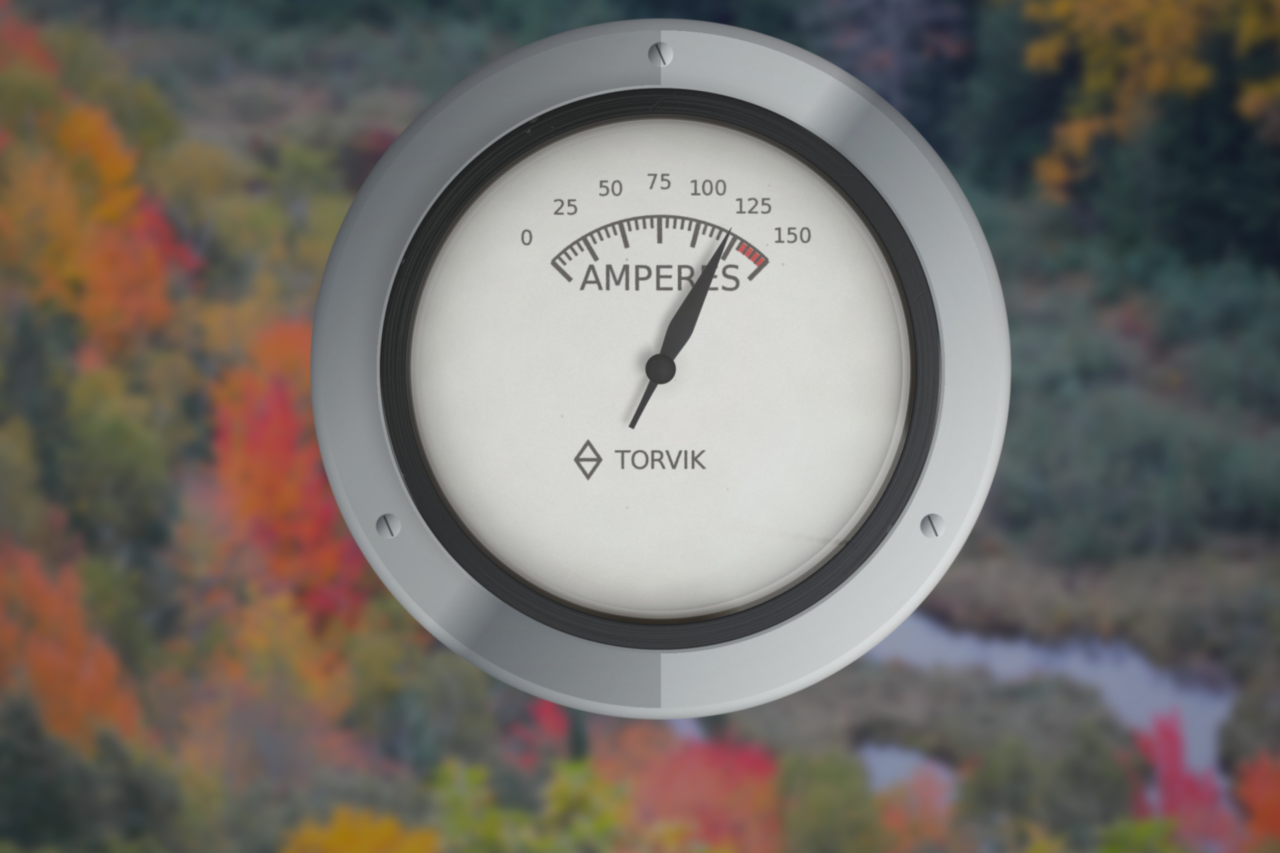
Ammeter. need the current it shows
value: 120 A
